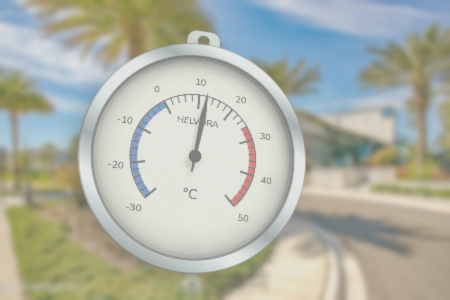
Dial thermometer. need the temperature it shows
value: 12 °C
